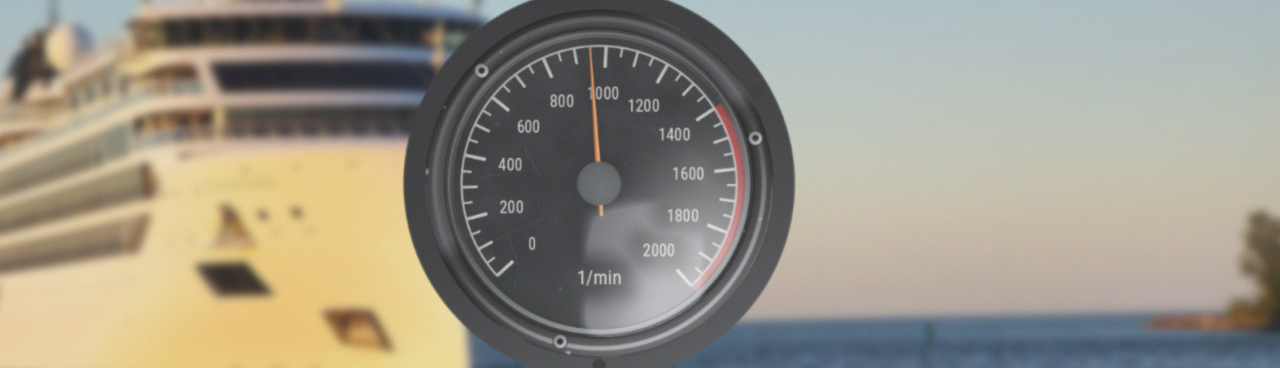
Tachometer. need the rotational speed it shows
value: 950 rpm
